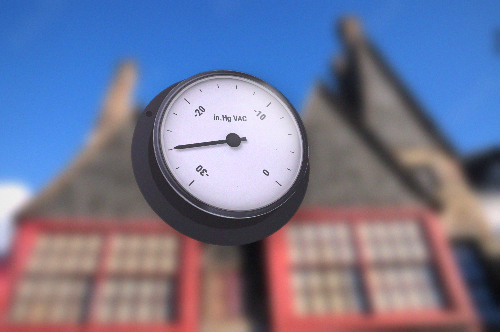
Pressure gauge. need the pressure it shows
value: -26 inHg
